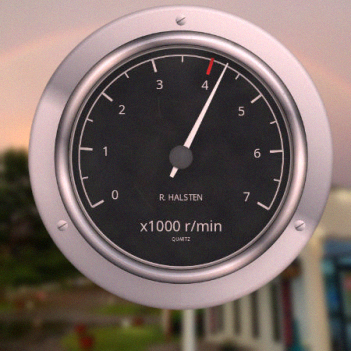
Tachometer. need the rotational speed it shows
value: 4250 rpm
